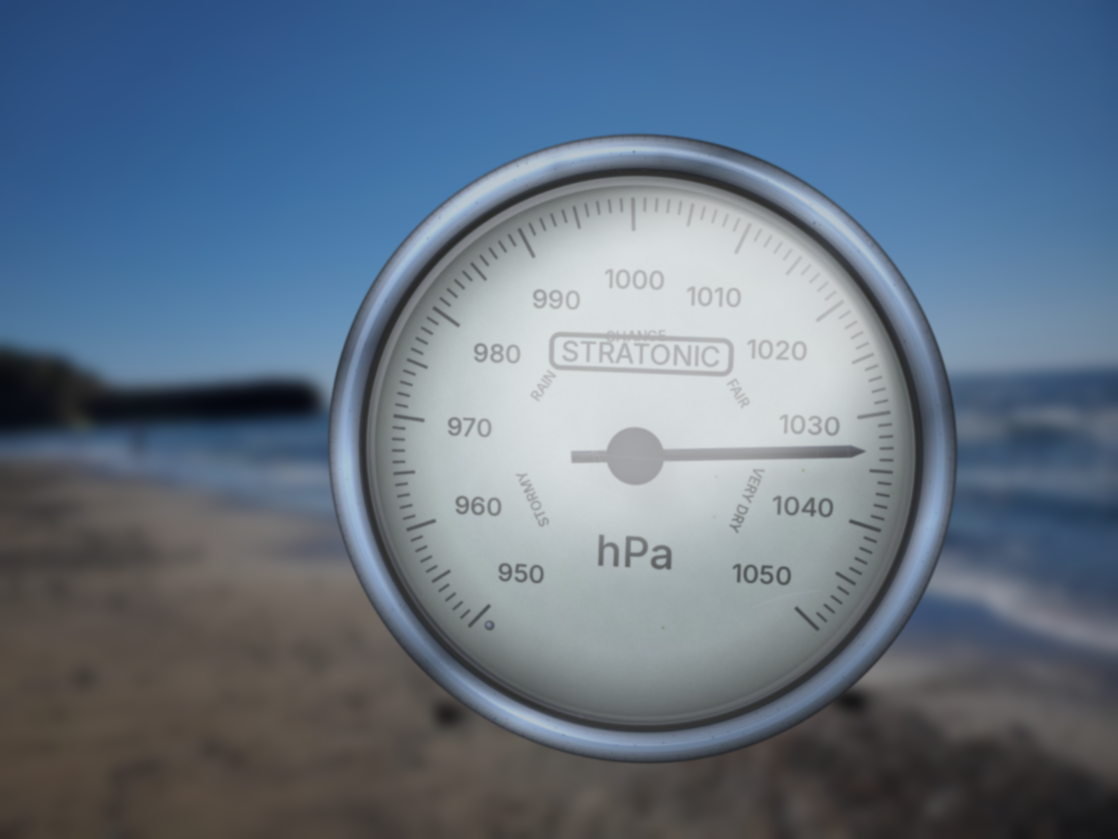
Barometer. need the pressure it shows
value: 1033 hPa
